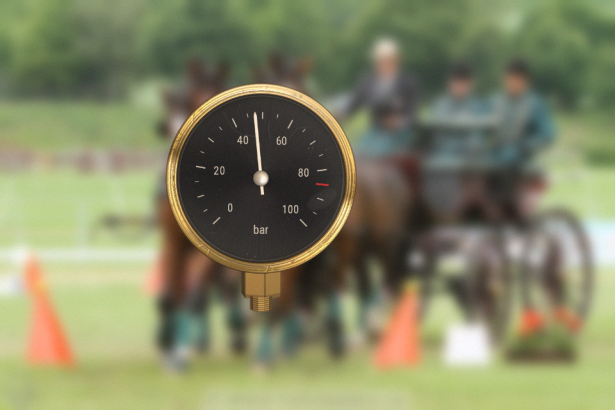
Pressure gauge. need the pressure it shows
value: 47.5 bar
